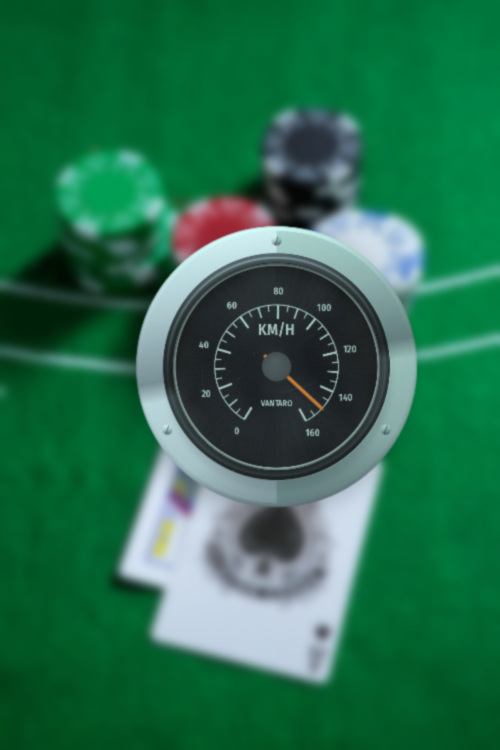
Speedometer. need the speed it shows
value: 150 km/h
